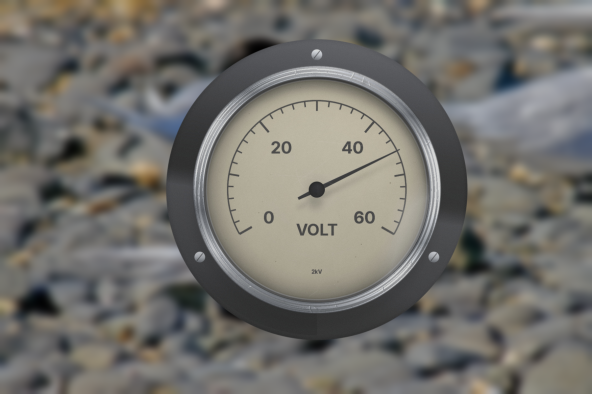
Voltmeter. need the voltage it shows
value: 46 V
